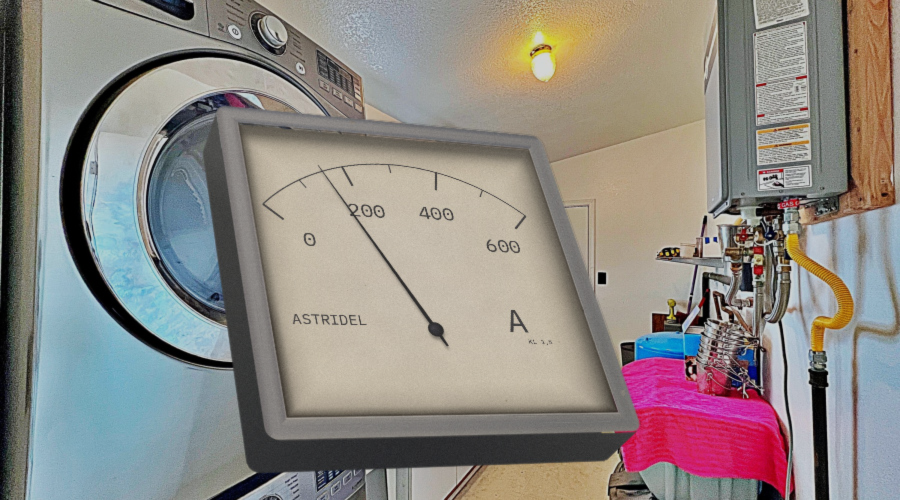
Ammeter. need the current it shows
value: 150 A
